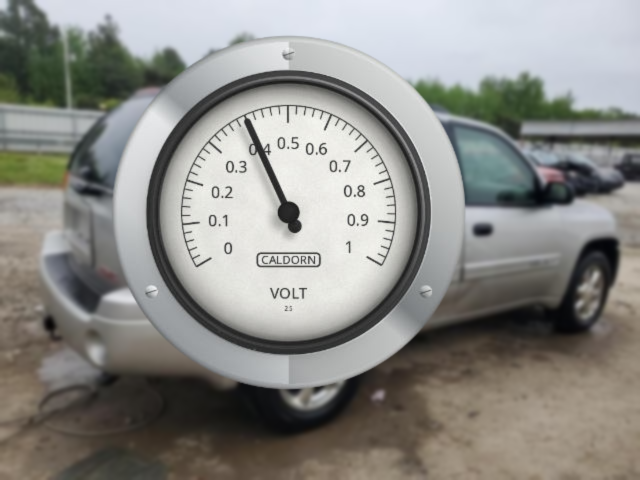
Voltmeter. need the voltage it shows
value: 0.4 V
